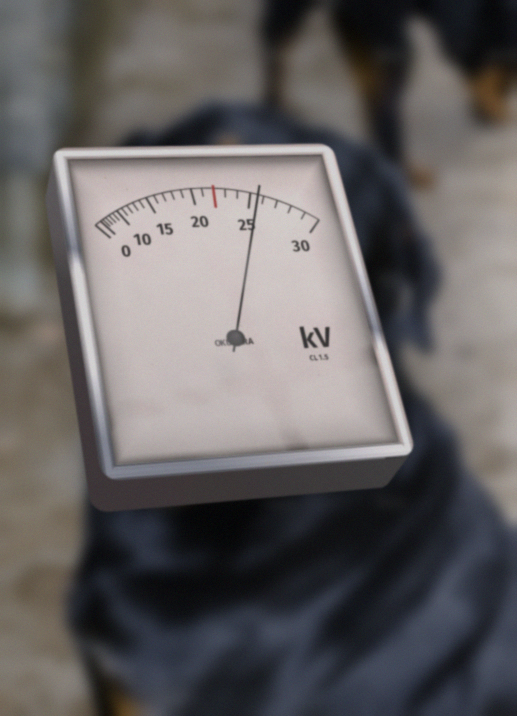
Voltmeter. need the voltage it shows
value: 25.5 kV
